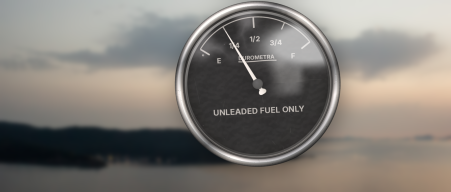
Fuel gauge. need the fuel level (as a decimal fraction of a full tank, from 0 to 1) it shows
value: 0.25
